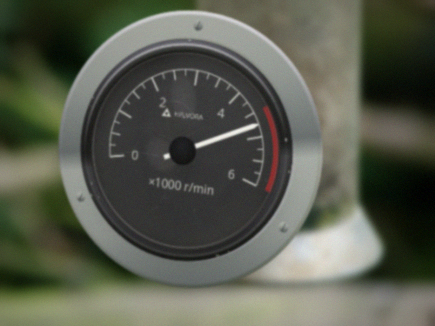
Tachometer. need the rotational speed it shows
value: 4750 rpm
